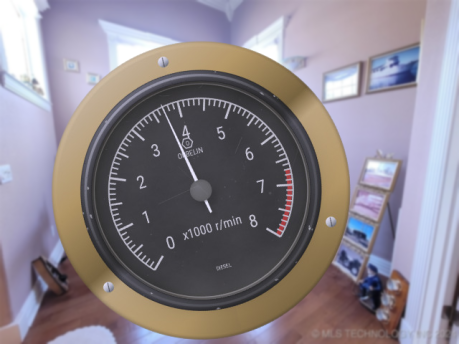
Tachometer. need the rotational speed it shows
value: 3700 rpm
